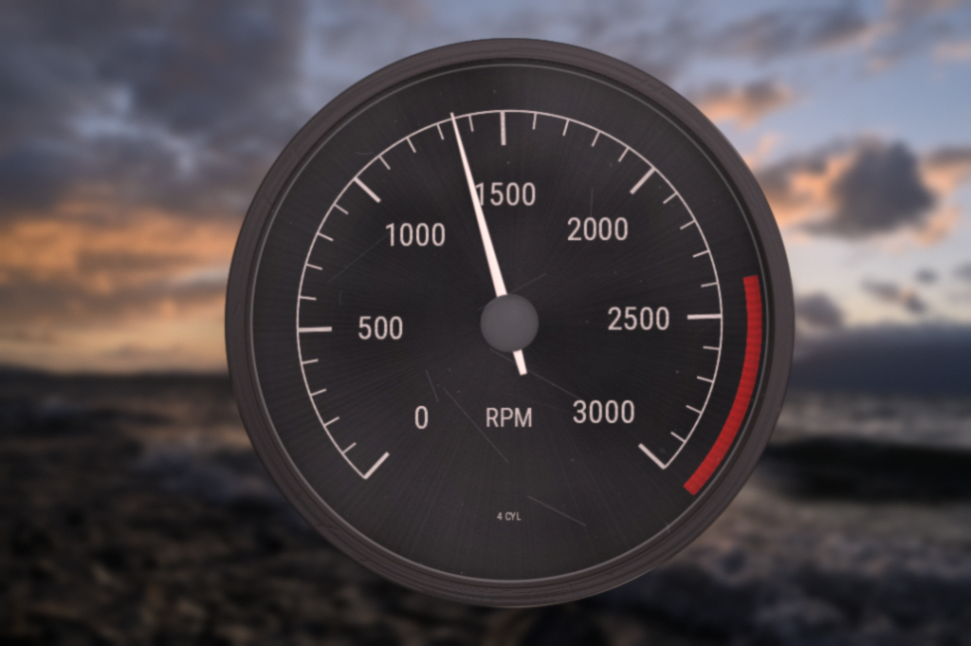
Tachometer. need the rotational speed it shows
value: 1350 rpm
